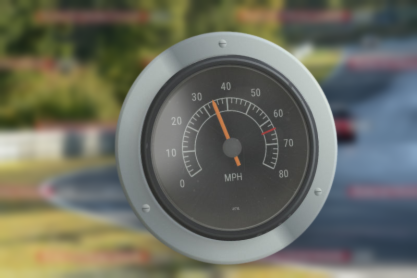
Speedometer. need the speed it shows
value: 34 mph
